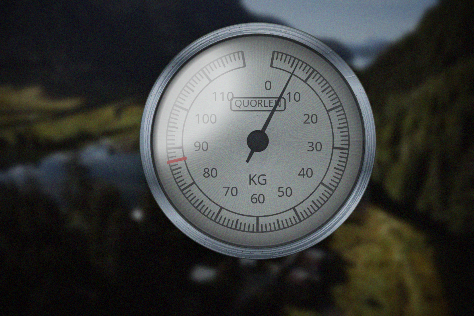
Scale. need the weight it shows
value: 6 kg
